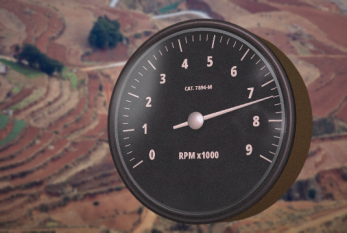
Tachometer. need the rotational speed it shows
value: 7400 rpm
